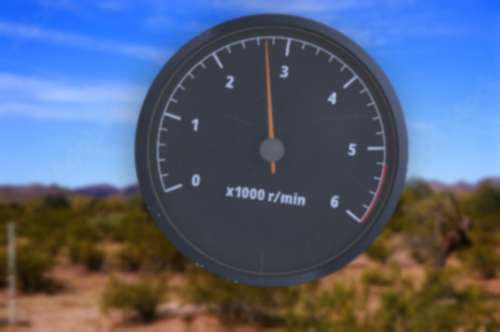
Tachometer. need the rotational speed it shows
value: 2700 rpm
